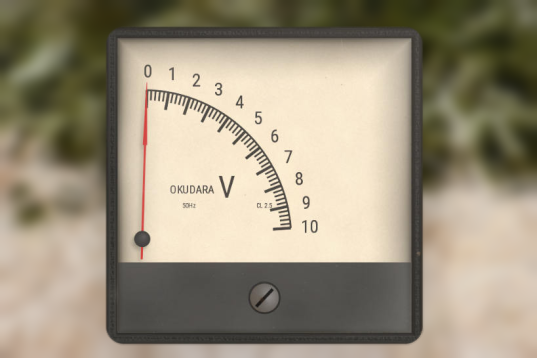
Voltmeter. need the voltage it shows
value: 0 V
